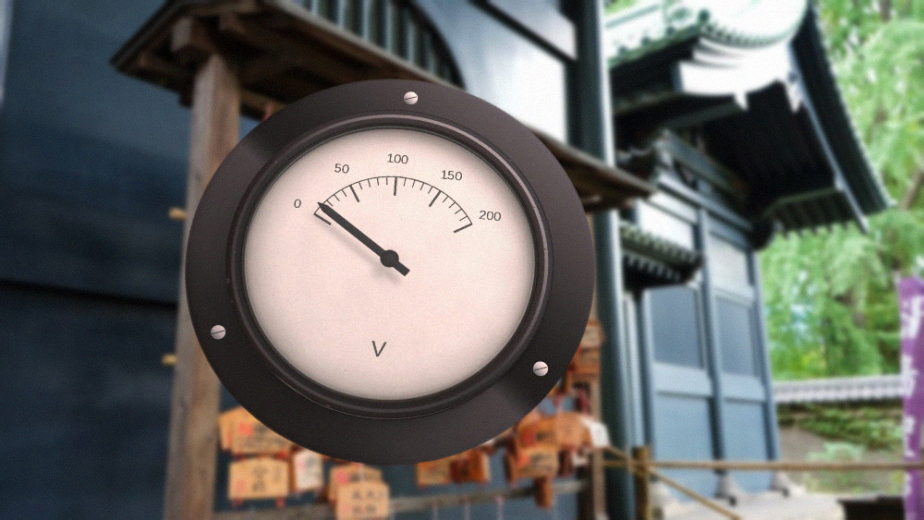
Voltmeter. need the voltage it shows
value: 10 V
